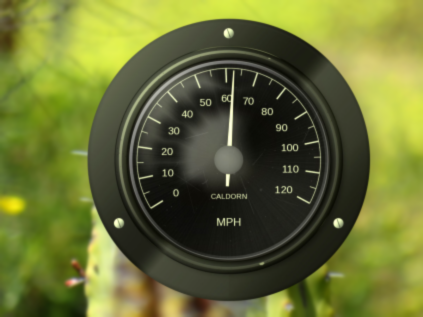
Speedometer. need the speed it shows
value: 62.5 mph
